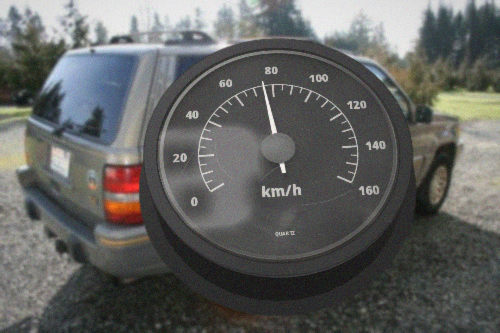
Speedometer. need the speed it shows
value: 75 km/h
